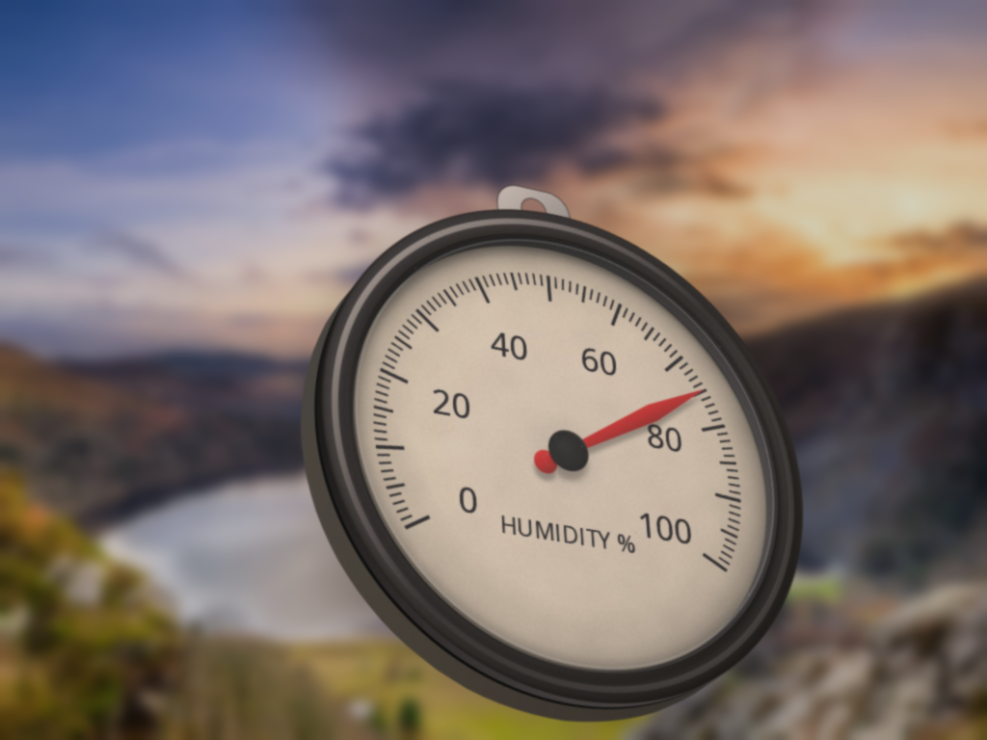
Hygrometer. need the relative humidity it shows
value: 75 %
